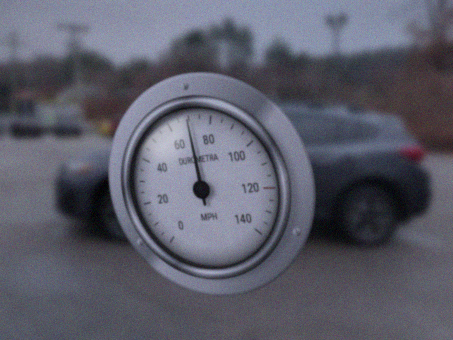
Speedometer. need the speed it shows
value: 70 mph
